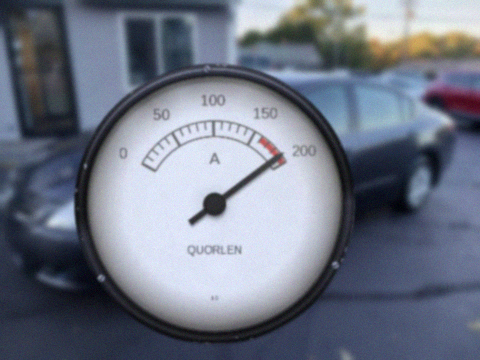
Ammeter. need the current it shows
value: 190 A
